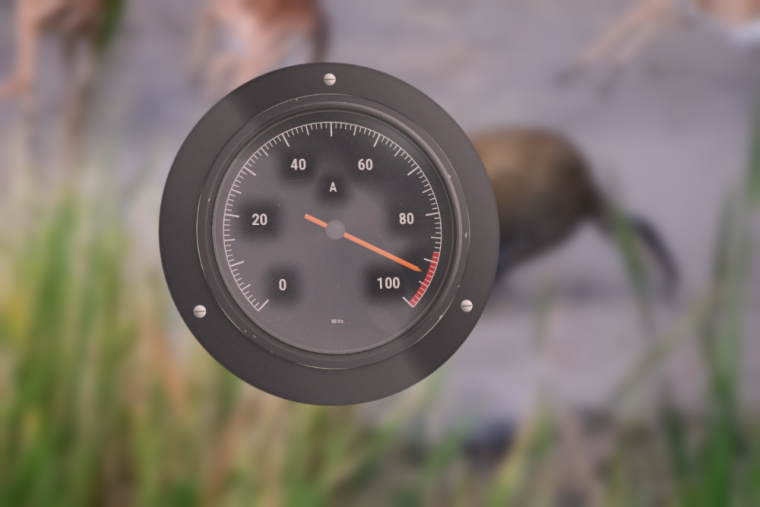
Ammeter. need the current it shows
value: 93 A
